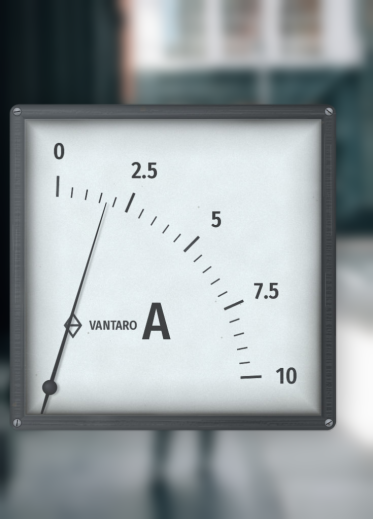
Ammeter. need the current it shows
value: 1.75 A
